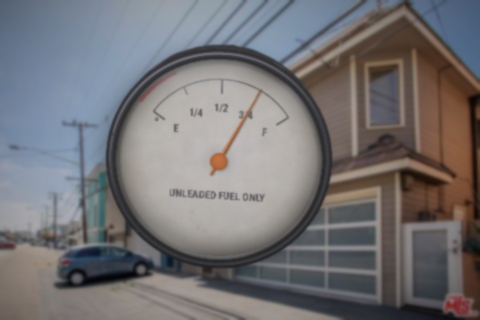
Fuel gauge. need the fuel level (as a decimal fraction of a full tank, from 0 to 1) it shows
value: 0.75
